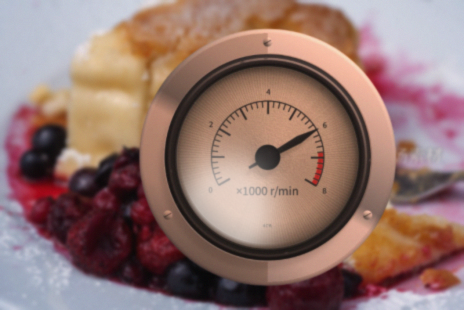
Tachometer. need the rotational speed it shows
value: 6000 rpm
